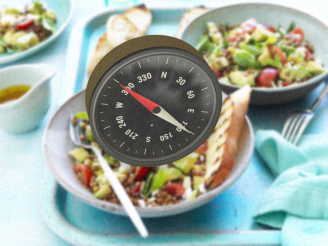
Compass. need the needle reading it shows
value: 300 °
